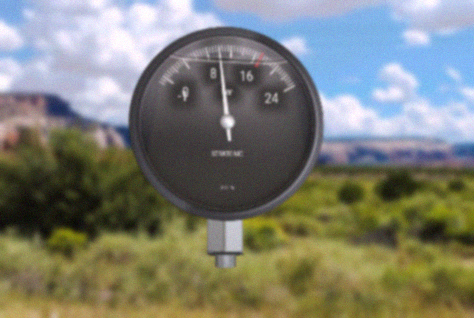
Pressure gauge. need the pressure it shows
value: 10 bar
